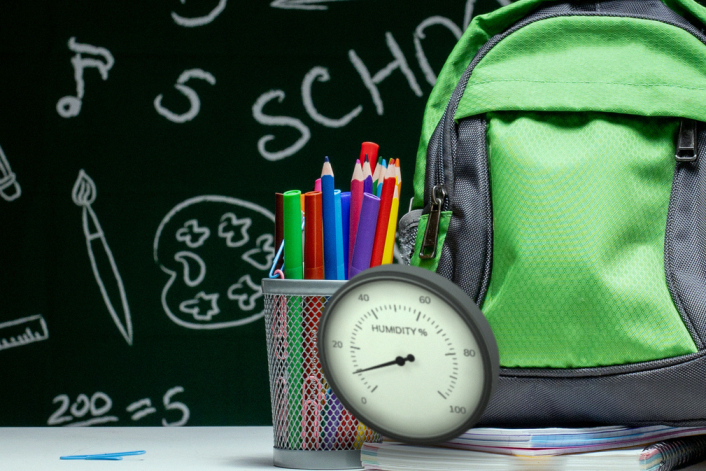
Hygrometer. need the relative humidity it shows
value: 10 %
